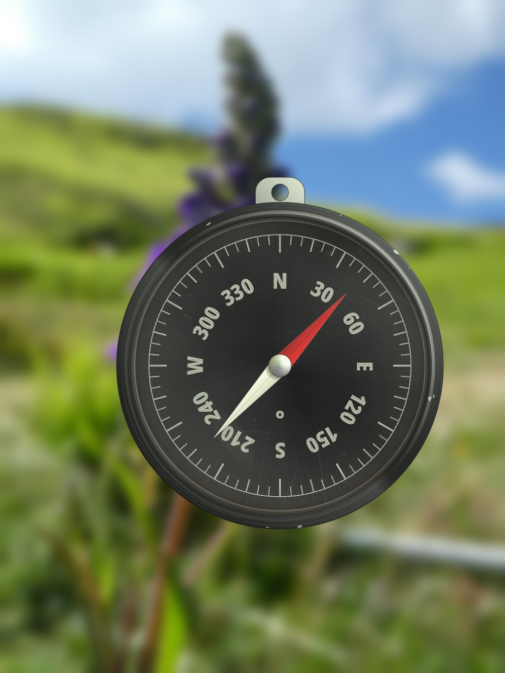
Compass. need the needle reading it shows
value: 42.5 °
